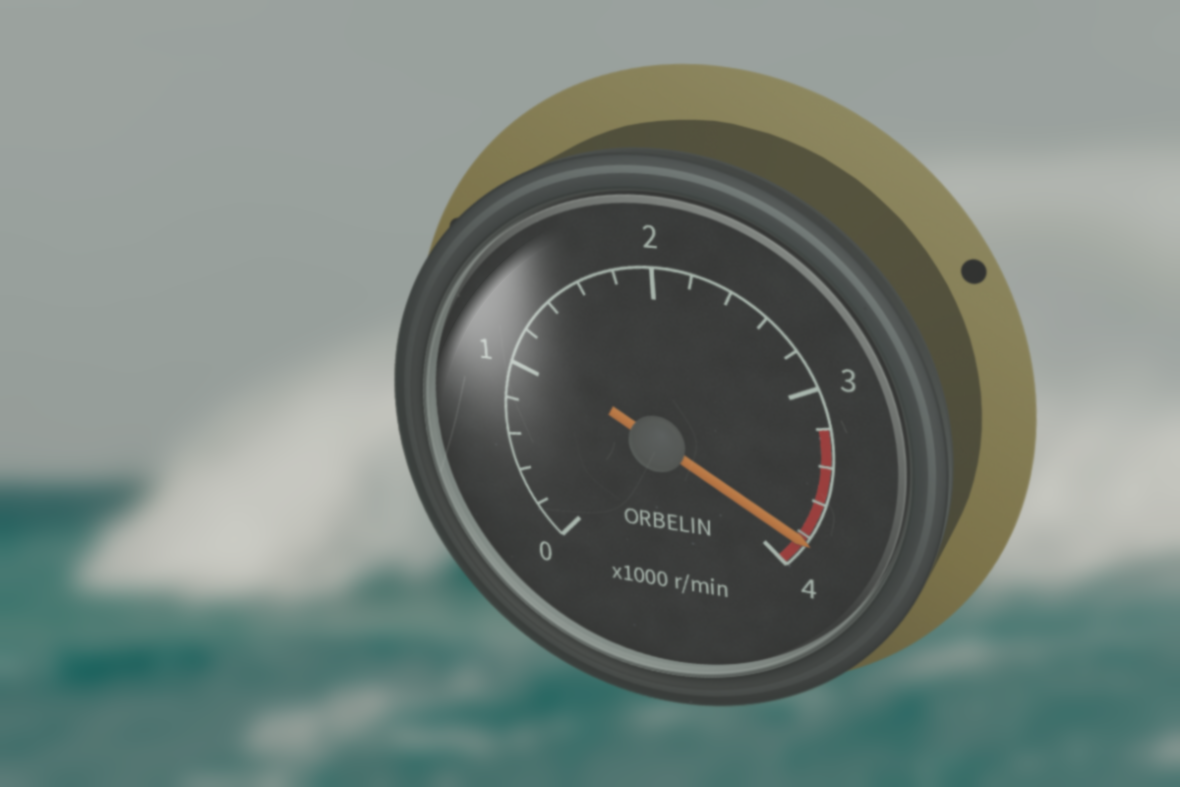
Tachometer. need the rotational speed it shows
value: 3800 rpm
